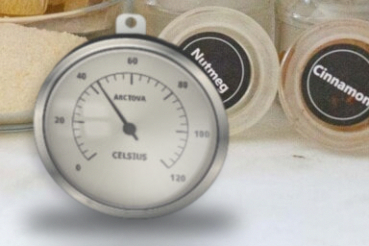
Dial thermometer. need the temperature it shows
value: 44 °C
